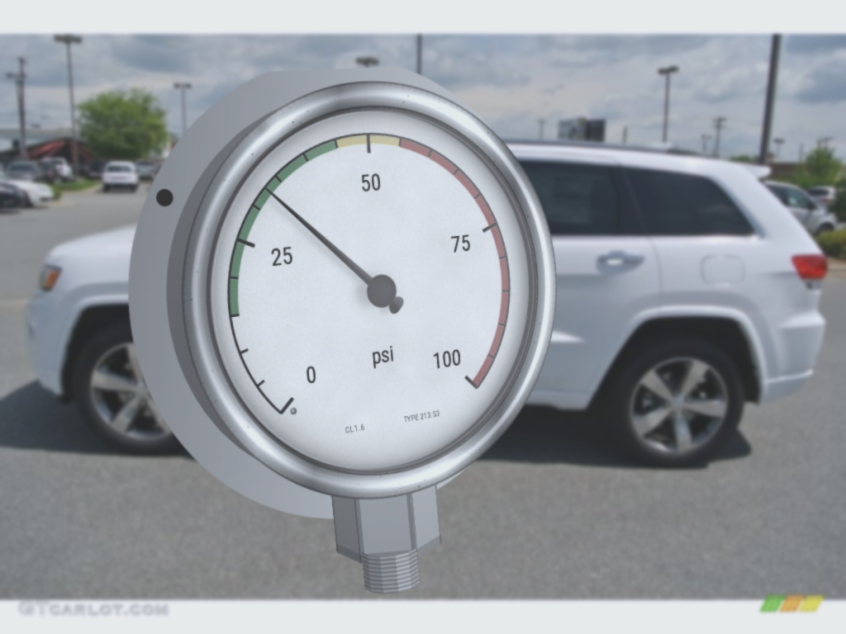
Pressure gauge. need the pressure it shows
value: 32.5 psi
